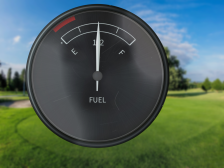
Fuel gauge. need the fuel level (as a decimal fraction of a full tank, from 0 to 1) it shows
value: 0.5
